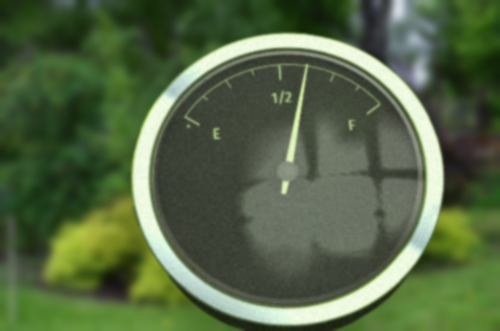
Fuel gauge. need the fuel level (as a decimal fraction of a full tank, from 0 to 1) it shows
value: 0.625
